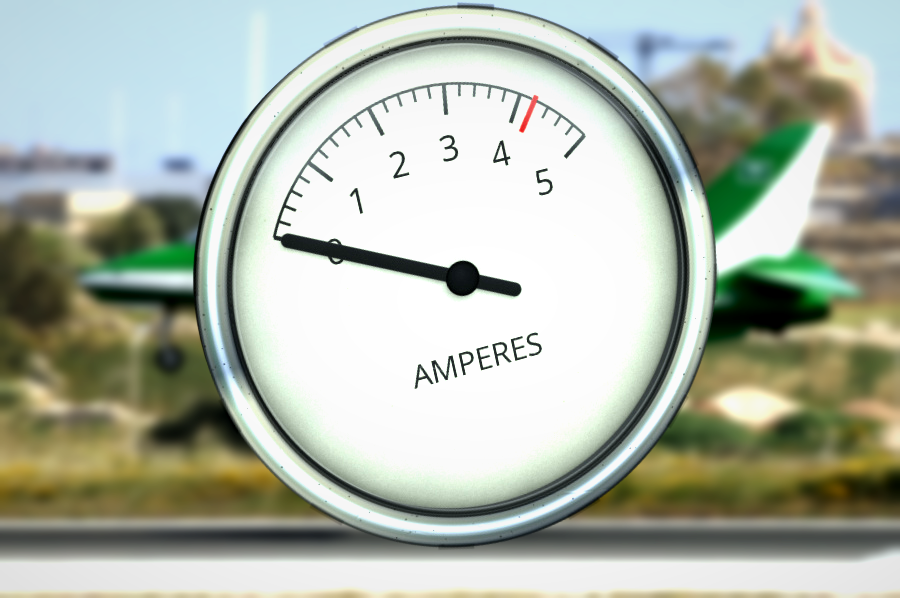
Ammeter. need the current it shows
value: 0 A
